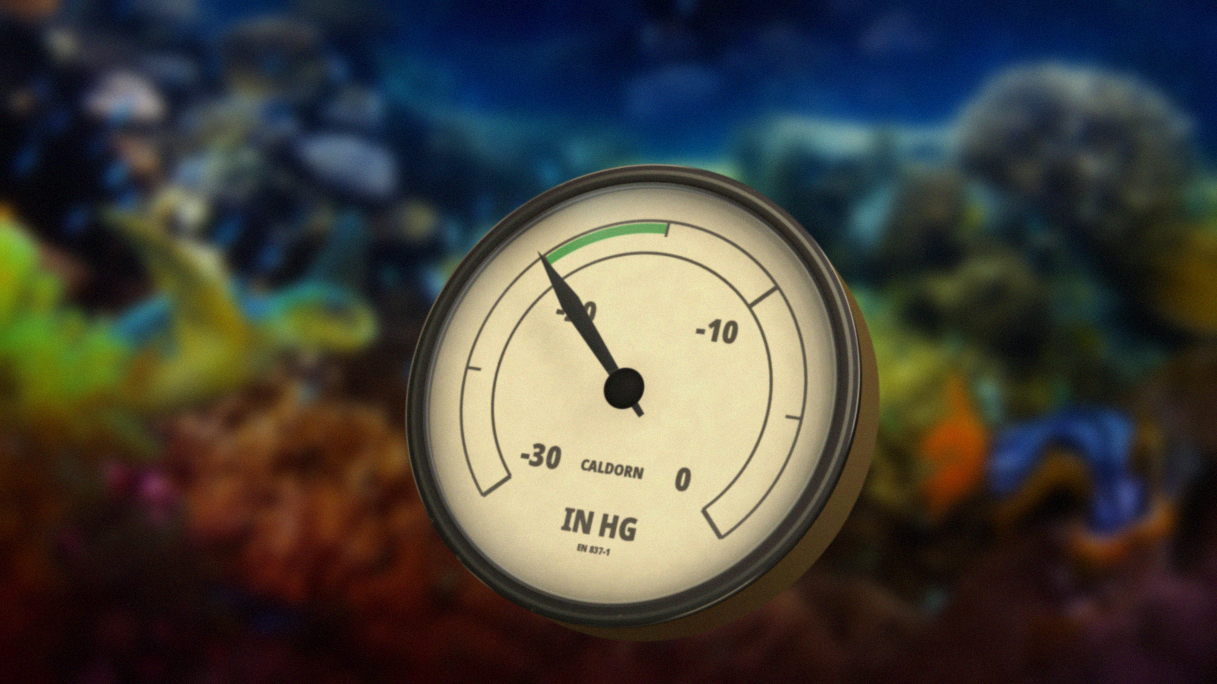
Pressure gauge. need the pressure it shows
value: -20 inHg
